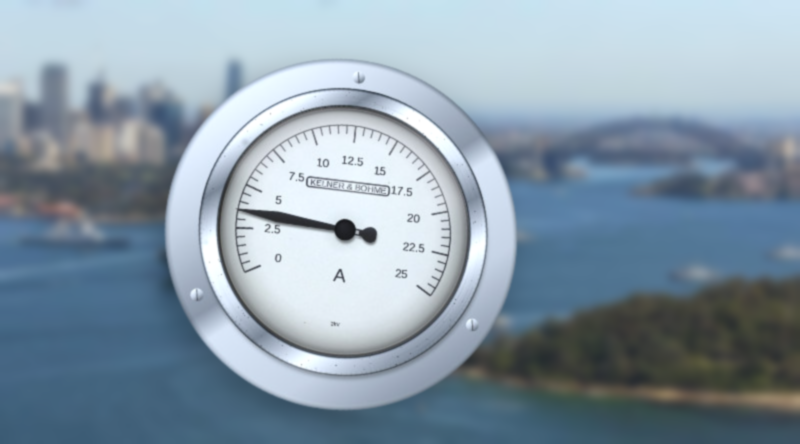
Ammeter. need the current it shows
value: 3.5 A
